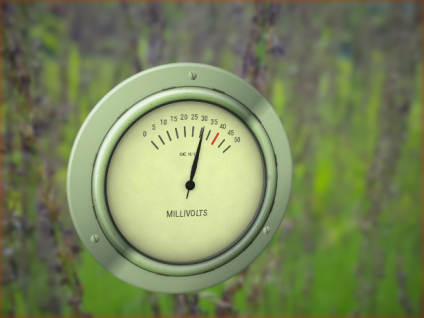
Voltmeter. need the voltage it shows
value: 30 mV
